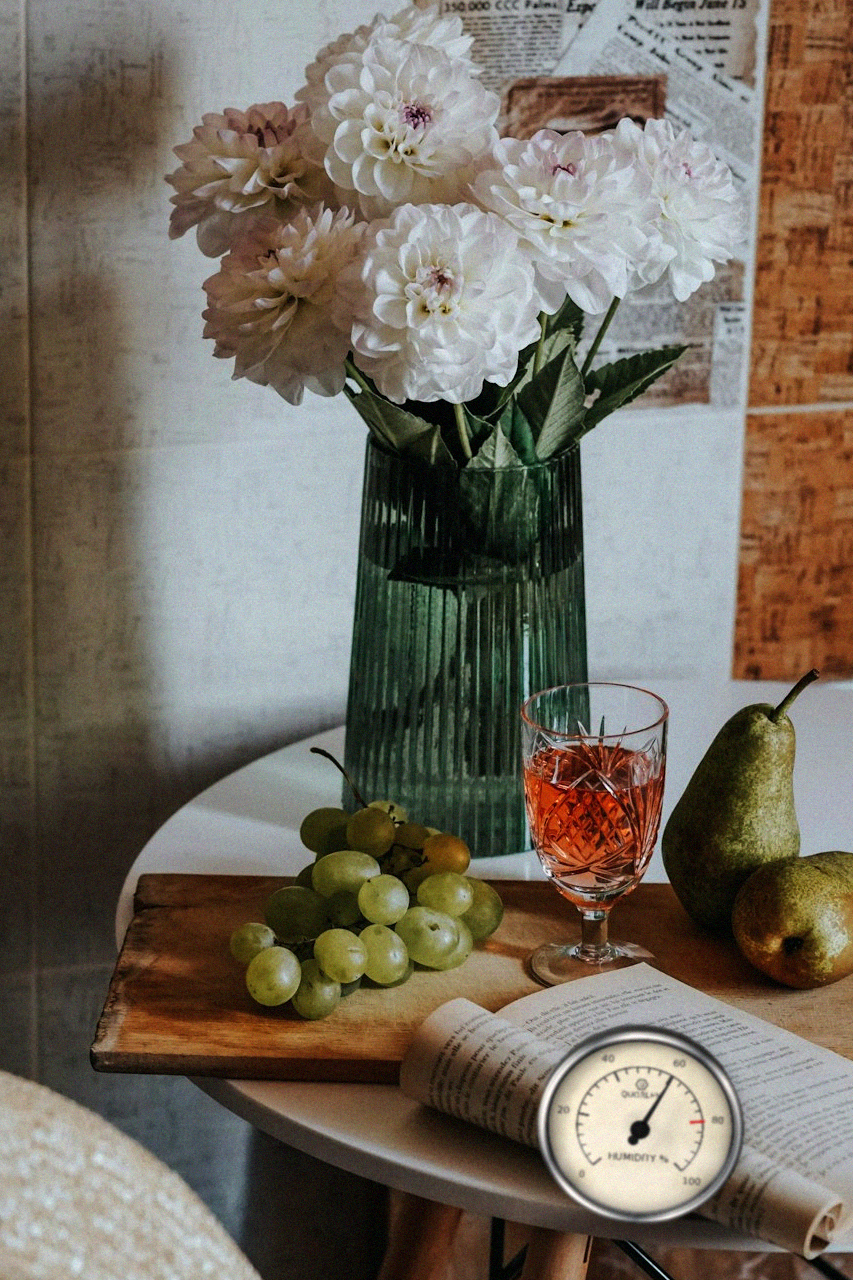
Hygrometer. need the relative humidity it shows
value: 60 %
